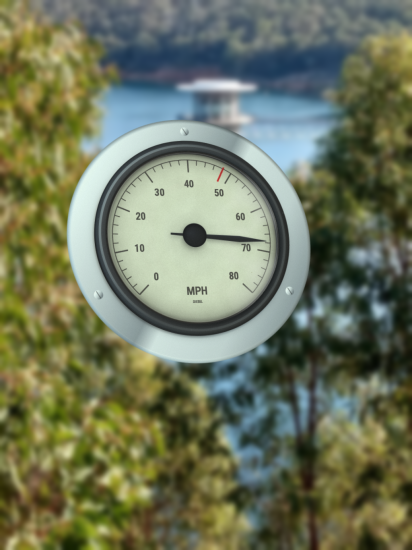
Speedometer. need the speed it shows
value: 68 mph
